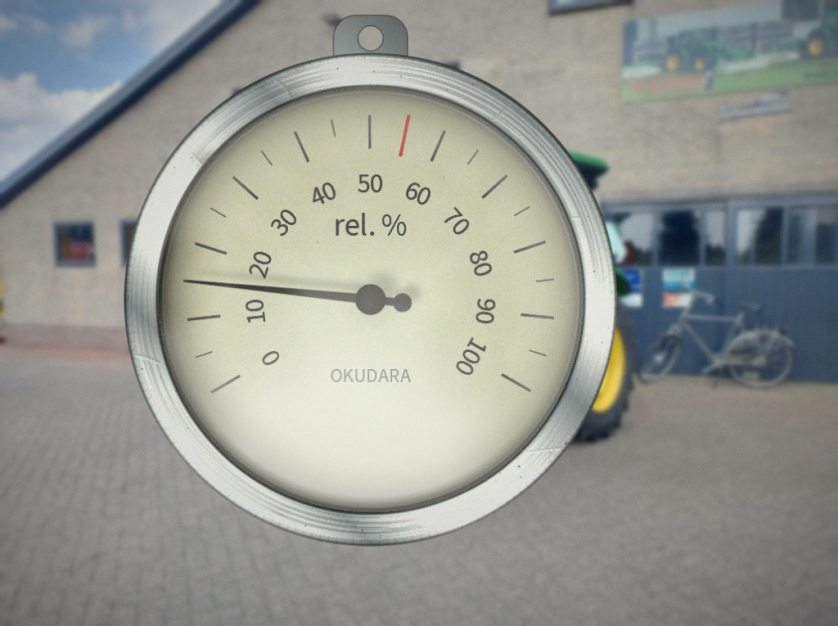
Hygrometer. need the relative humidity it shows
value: 15 %
